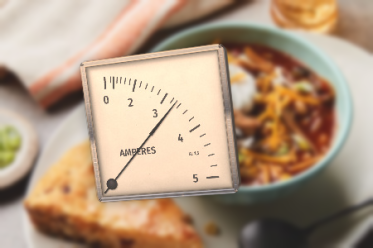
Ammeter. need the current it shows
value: 3.3 A
